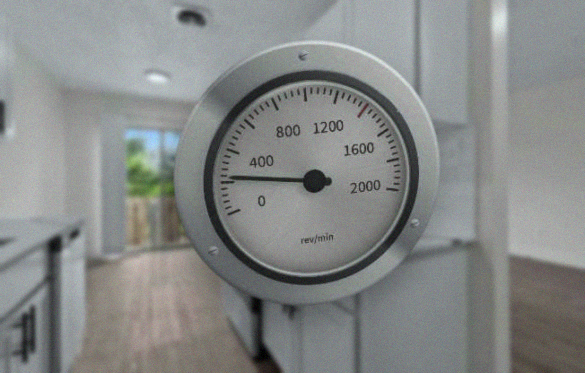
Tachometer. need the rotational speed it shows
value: 240 rpm
